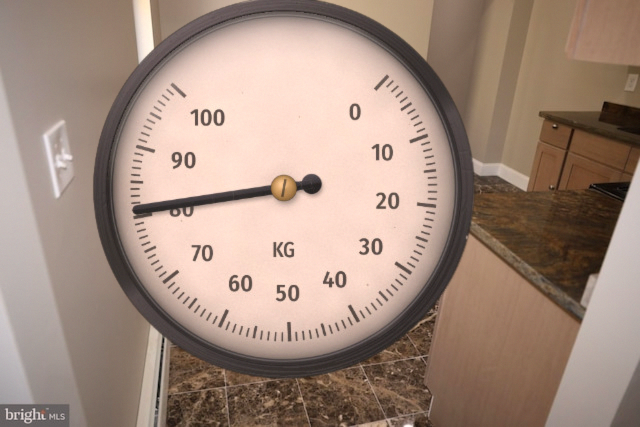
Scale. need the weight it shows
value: 81 kg
